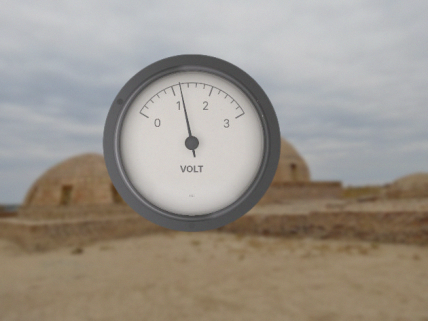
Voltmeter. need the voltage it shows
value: 1.2 V
